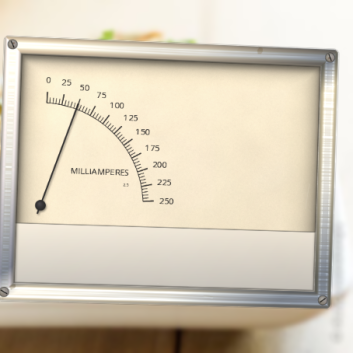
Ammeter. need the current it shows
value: 50 mA
